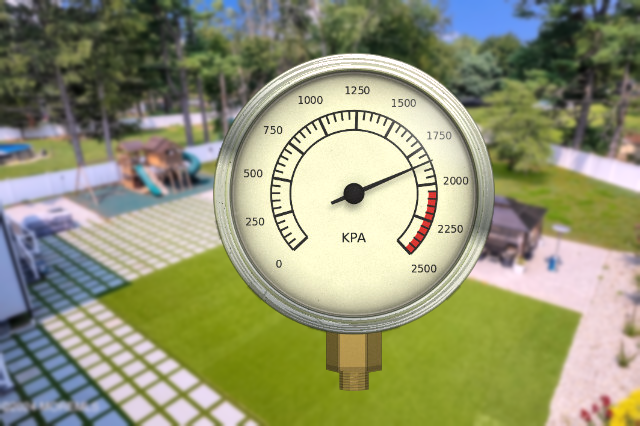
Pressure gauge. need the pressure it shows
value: 1850 kPa
